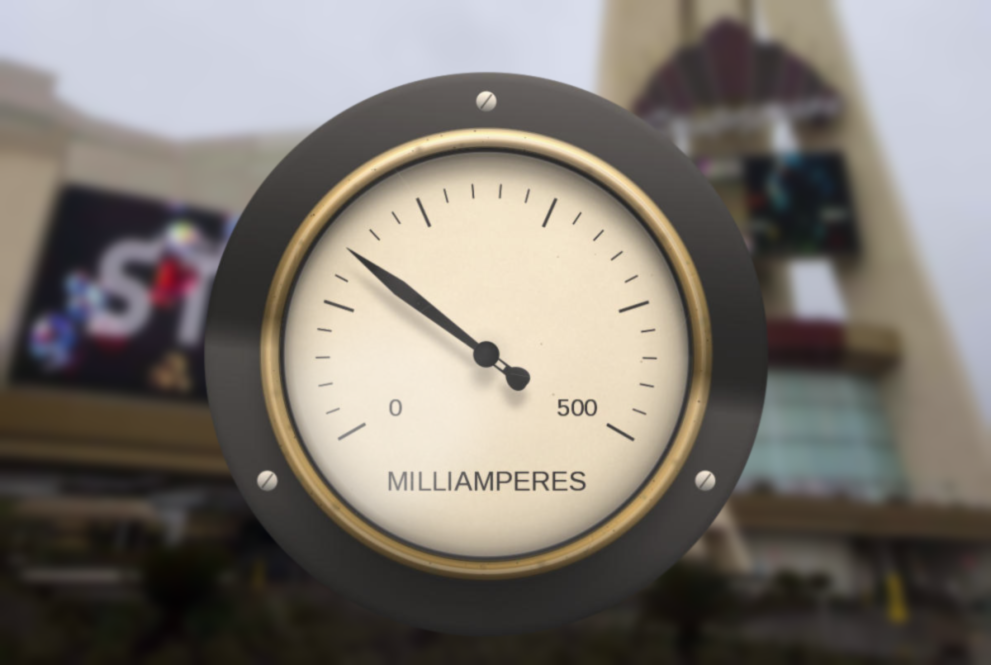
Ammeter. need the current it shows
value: 140 mA
